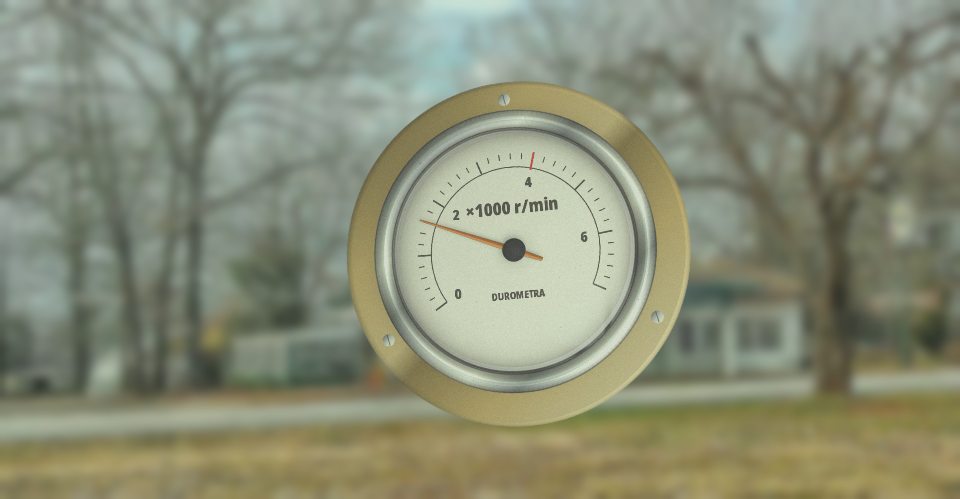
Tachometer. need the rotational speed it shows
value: 1600 rpm
